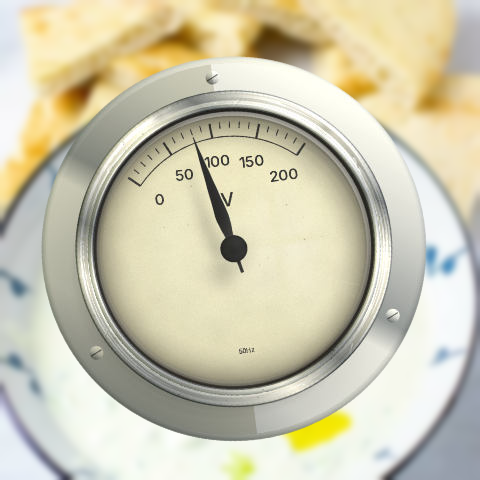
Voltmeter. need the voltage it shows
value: 80 V
